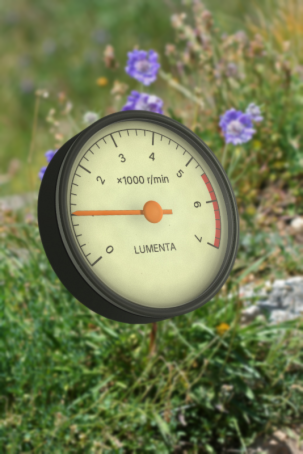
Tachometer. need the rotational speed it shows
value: 1000 rpm
